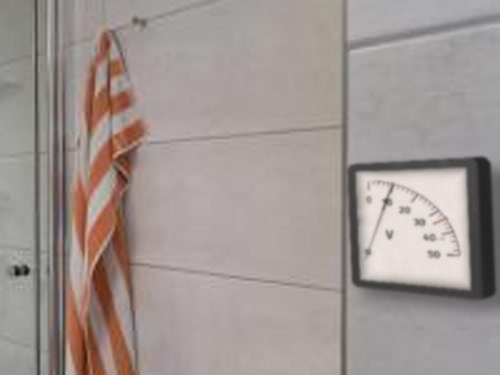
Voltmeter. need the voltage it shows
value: 10 V
